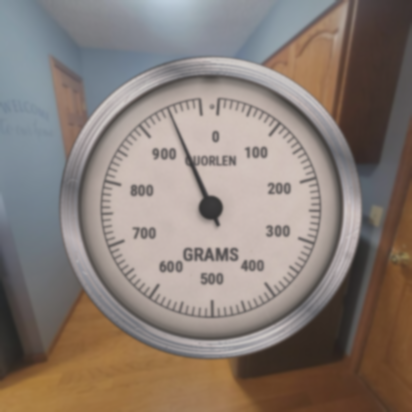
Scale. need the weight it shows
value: 950 g
